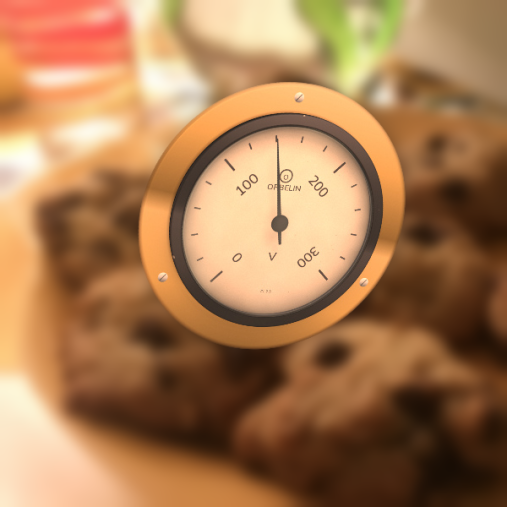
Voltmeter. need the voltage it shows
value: 140 V
